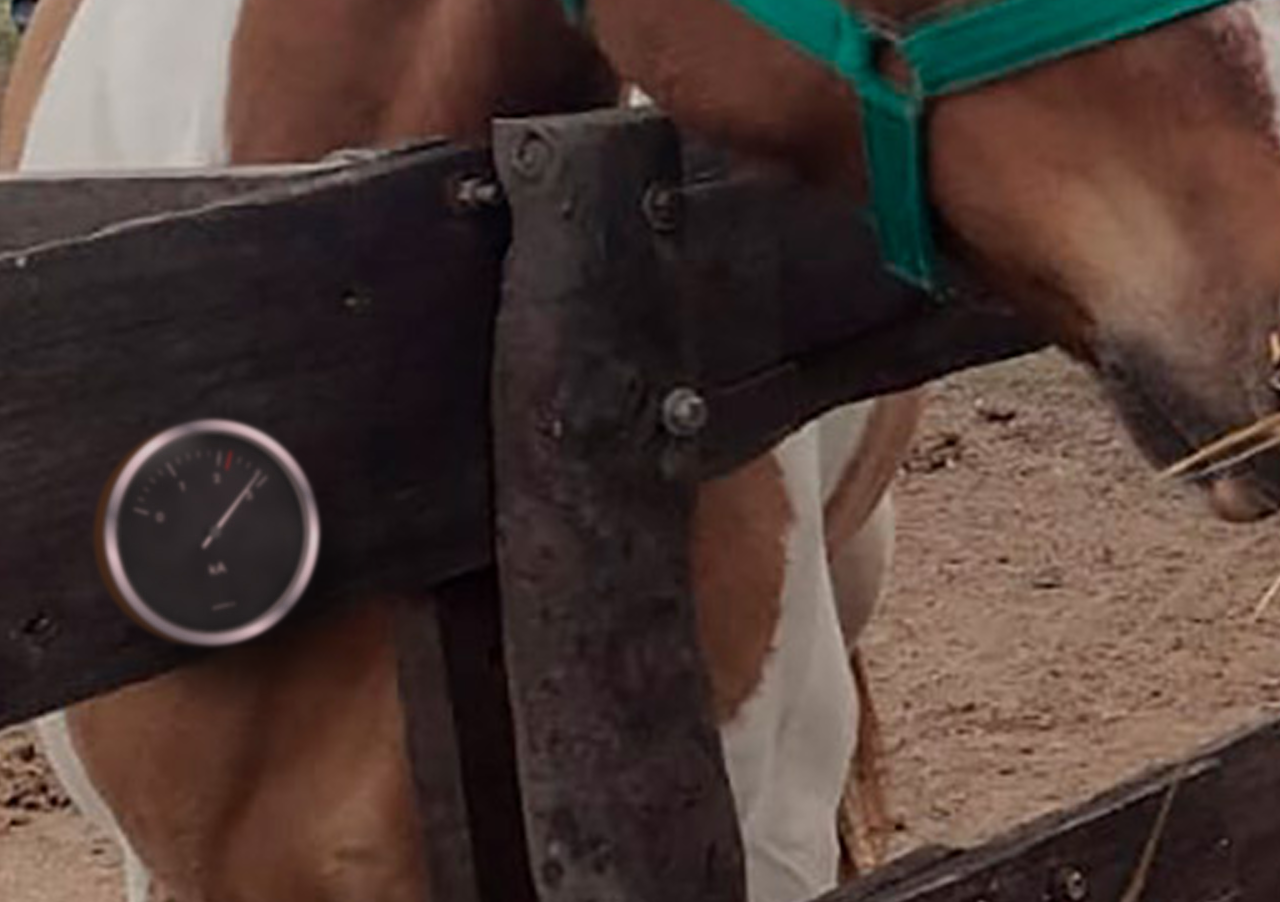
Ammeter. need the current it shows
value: 2.8 kA
